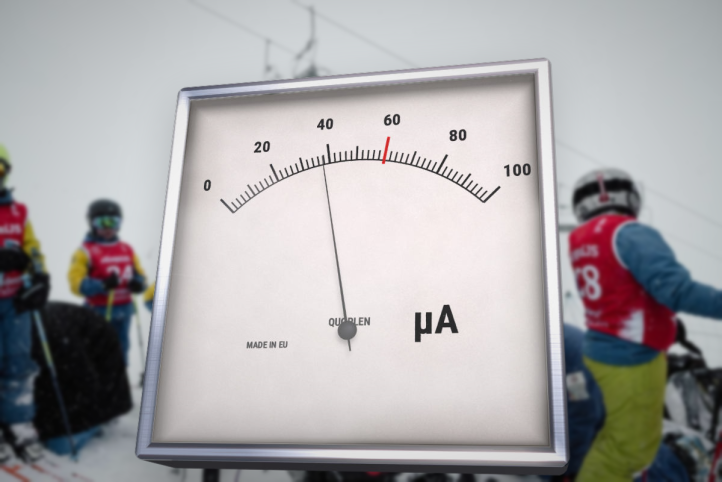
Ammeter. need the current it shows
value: 38 µA
